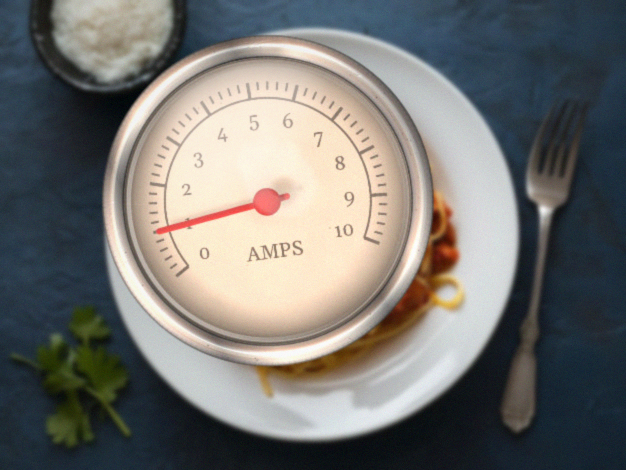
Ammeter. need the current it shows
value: 1 A
